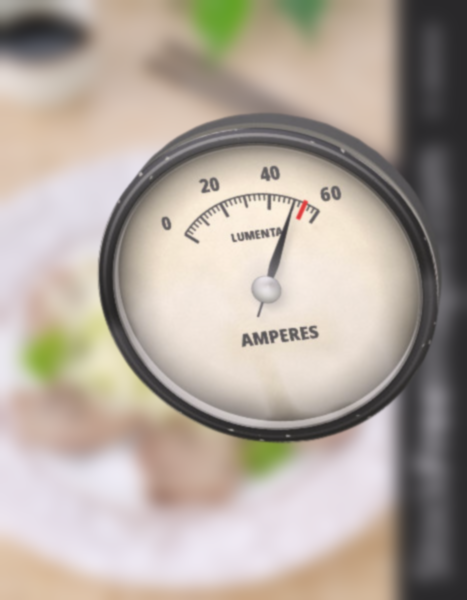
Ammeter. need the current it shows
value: 50 A
